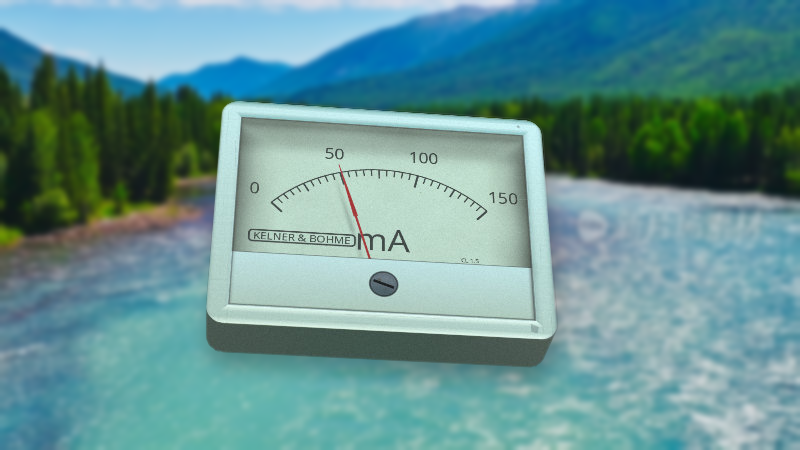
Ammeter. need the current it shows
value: 50 mA
